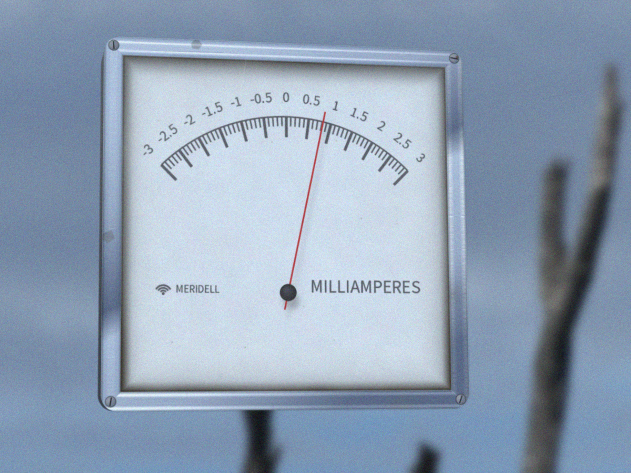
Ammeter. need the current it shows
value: 0.8 mA
